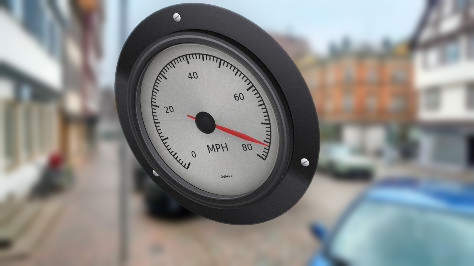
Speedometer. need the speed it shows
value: 75 mph
